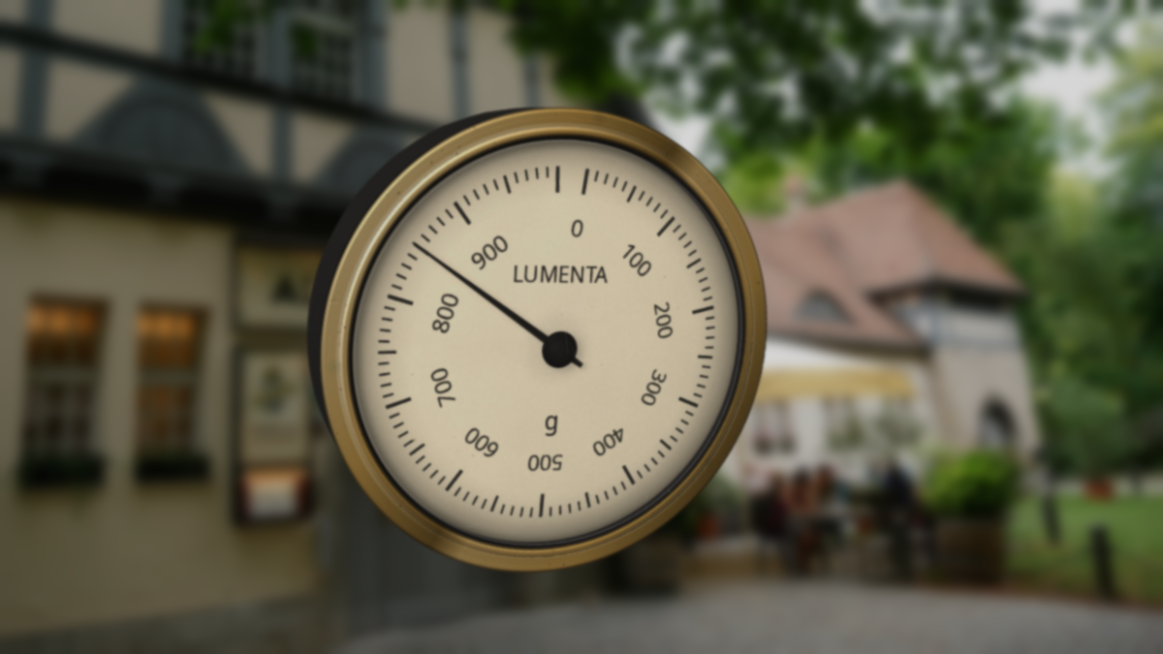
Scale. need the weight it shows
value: 850 g
